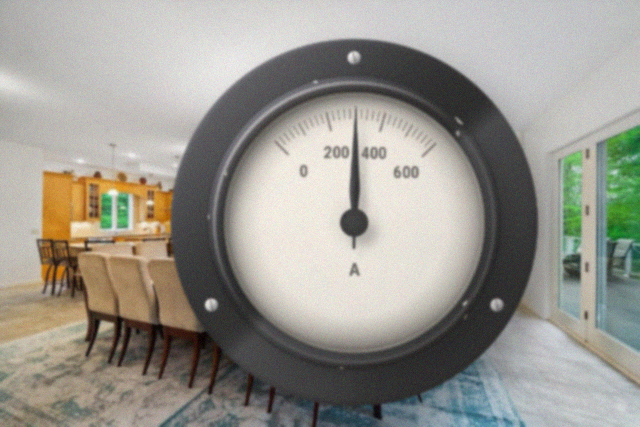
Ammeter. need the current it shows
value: 300 A
